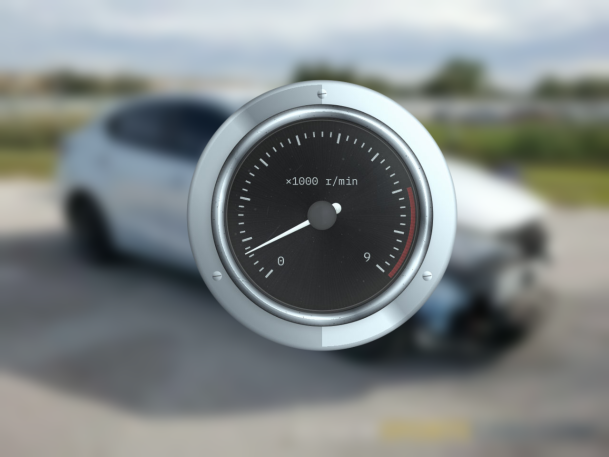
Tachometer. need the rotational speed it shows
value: 700 rpm
